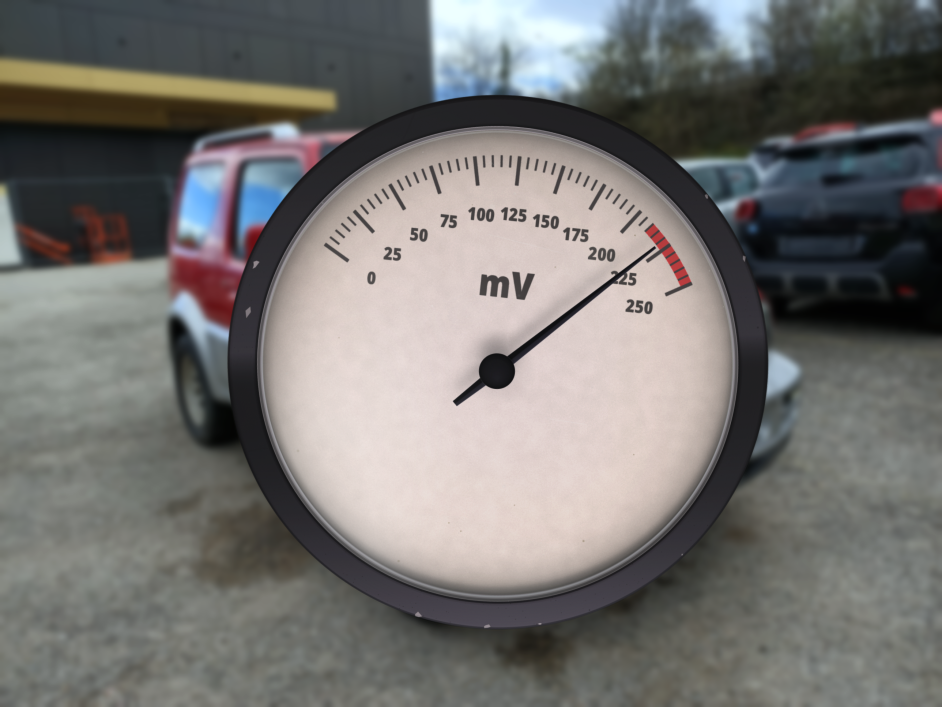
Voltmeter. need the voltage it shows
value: 220 mV
